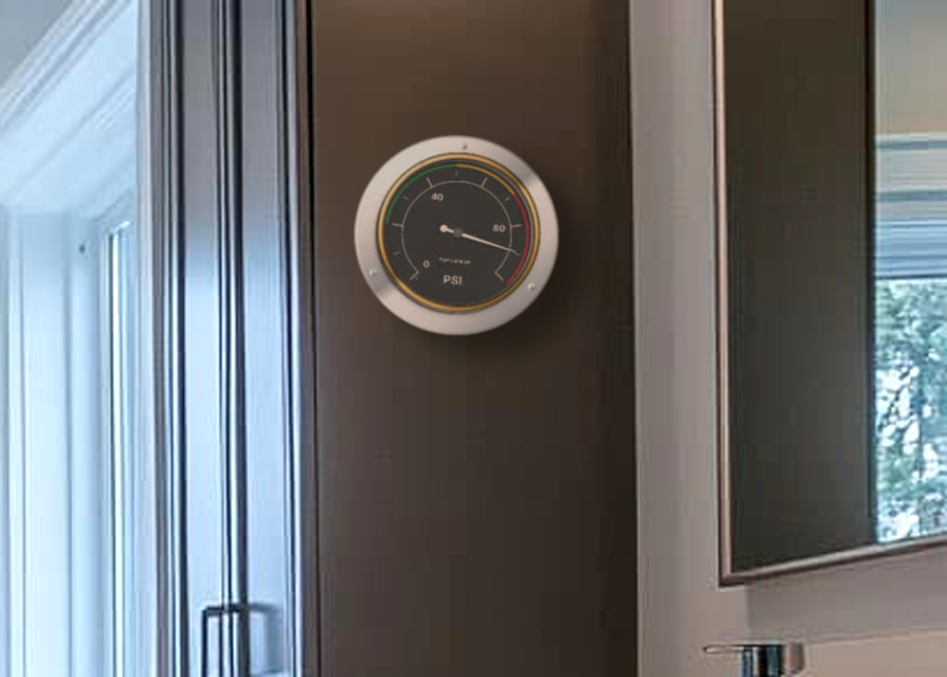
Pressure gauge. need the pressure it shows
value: 90 psi
